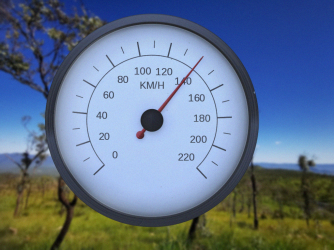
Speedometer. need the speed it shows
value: 140 km/h
